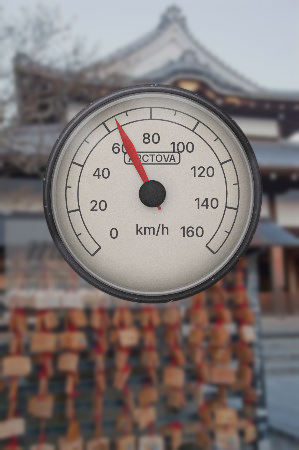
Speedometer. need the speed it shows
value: 65 km/h
